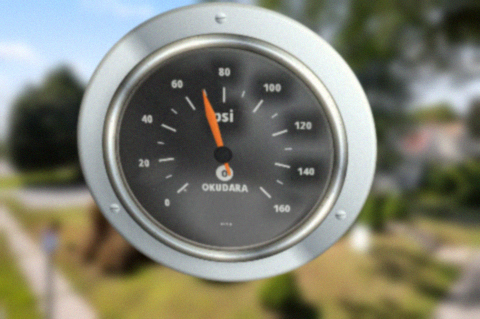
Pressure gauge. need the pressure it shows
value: 70 psi
